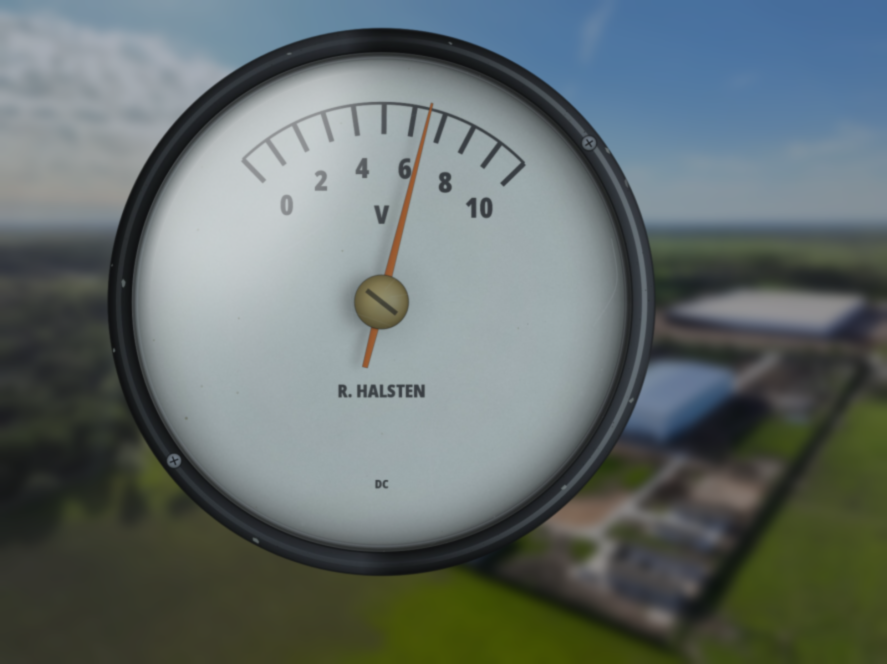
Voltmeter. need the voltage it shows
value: 6.5 V
